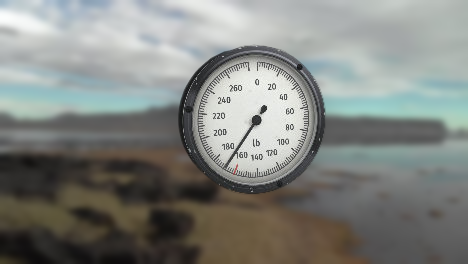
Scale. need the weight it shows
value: 170 lb
